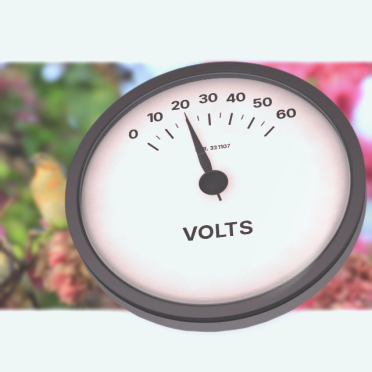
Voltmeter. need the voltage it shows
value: 20 V
